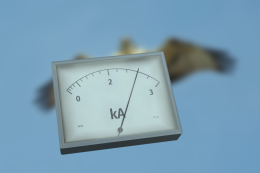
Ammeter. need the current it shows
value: 2.6 kA
